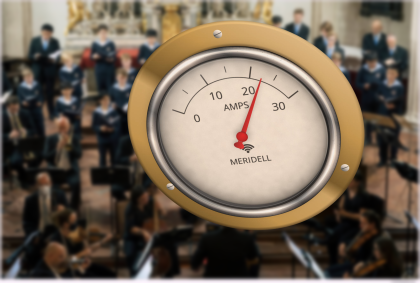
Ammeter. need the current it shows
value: 22.5 A
